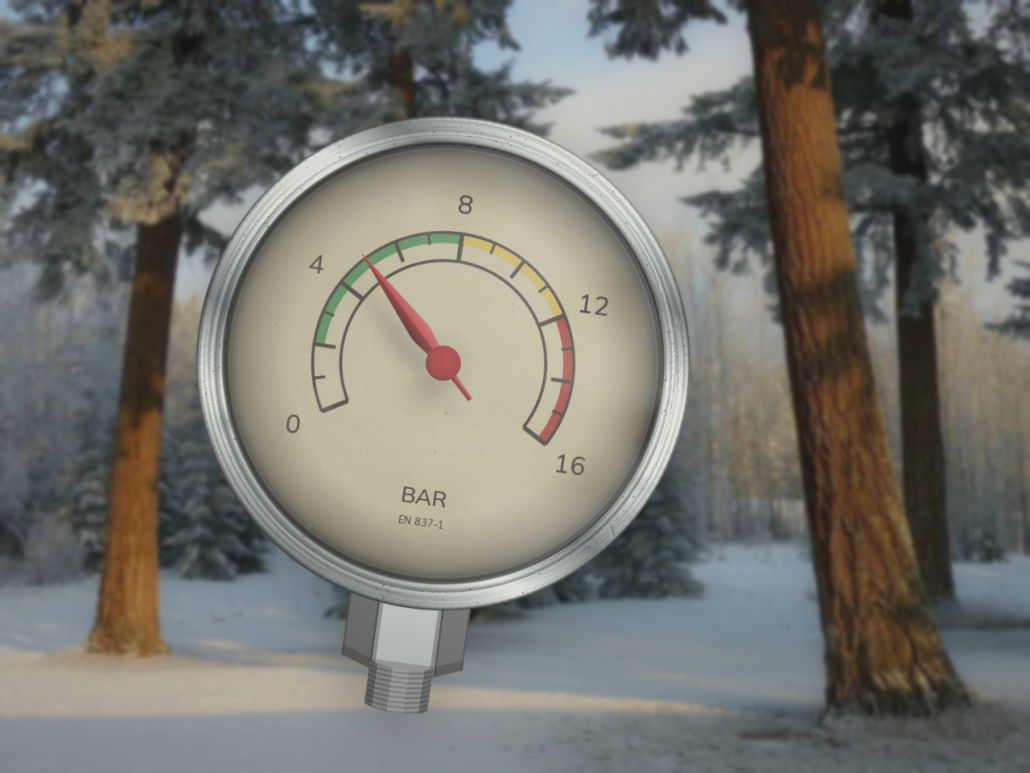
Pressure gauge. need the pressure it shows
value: 5 bar
